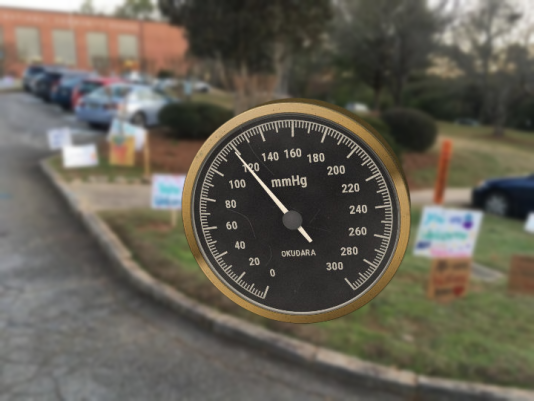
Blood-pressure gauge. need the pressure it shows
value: 120 mmHg
